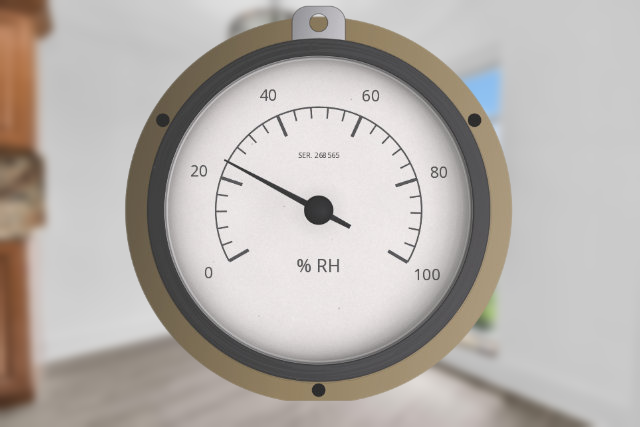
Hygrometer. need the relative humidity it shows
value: 24 %
